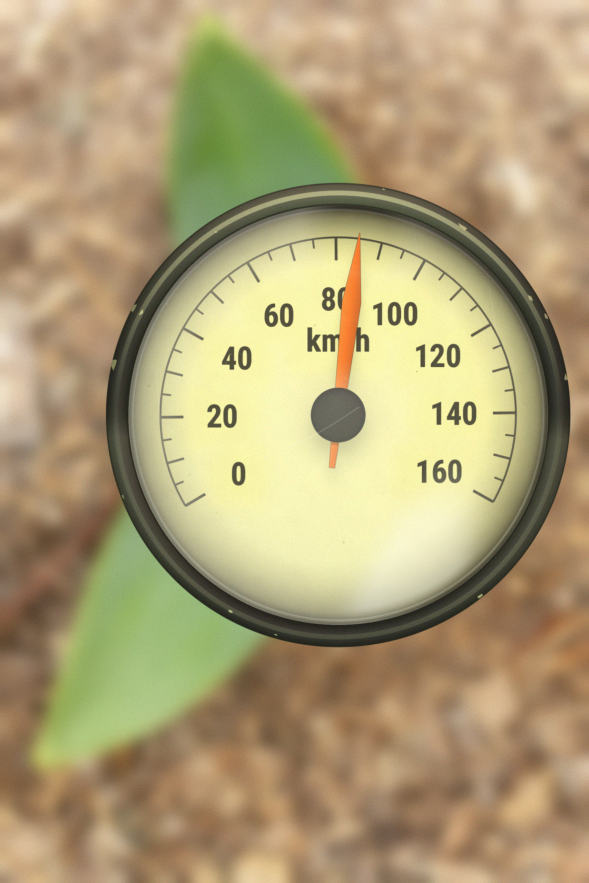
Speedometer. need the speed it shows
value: 85 km/h
